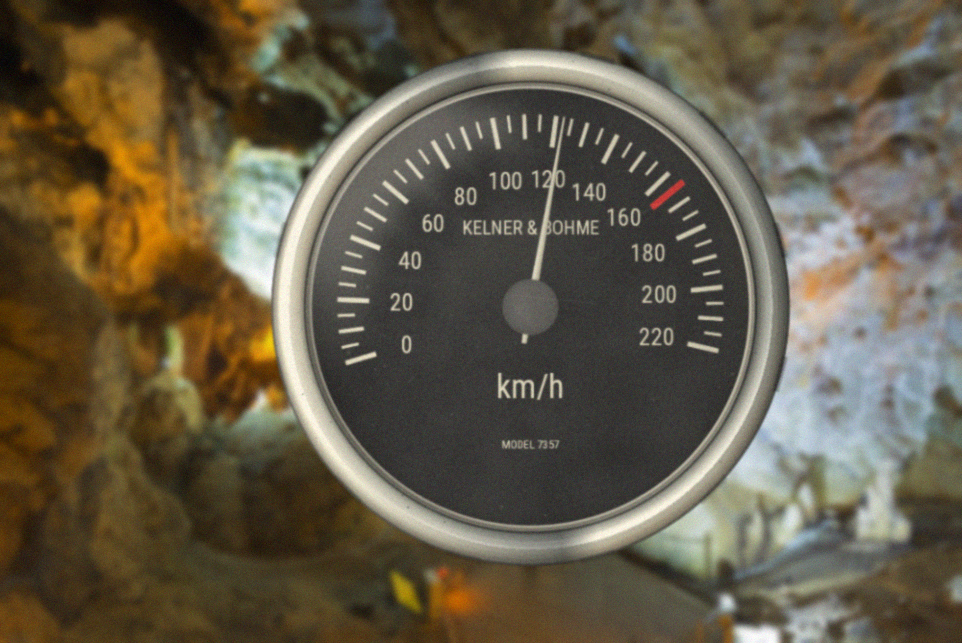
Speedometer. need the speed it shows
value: 122.5 km/h
